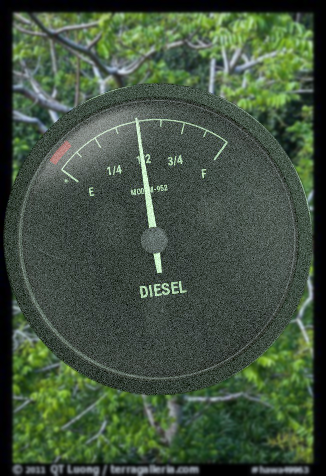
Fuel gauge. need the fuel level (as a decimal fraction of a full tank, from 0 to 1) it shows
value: 0.5
